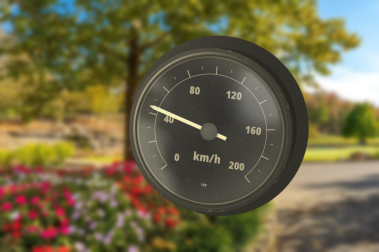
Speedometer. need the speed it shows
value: 45 km/h
